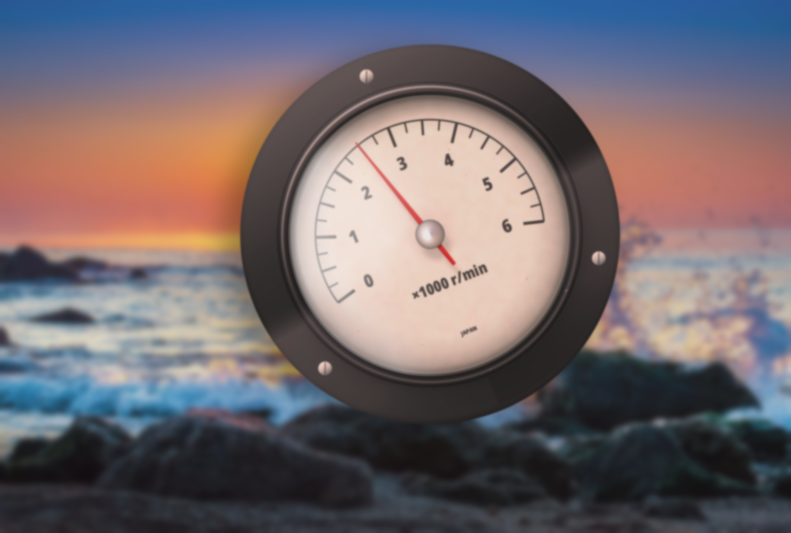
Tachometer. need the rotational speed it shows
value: 2500 rpm
